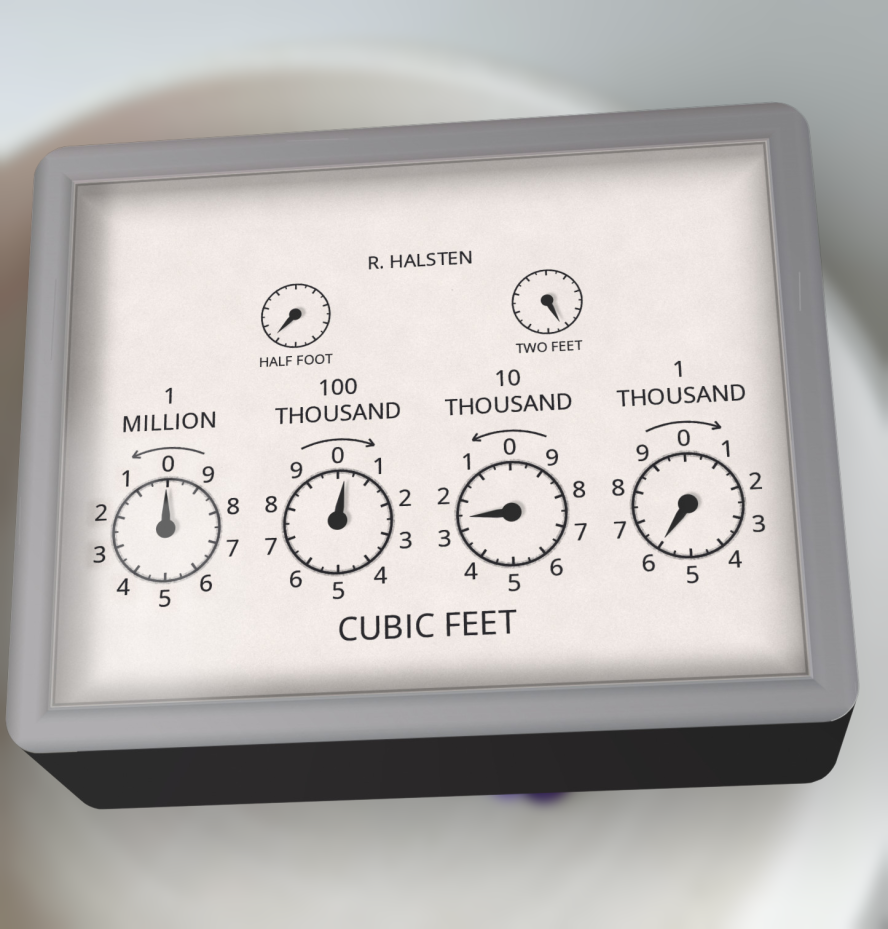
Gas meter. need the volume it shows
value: 2600 ft³
